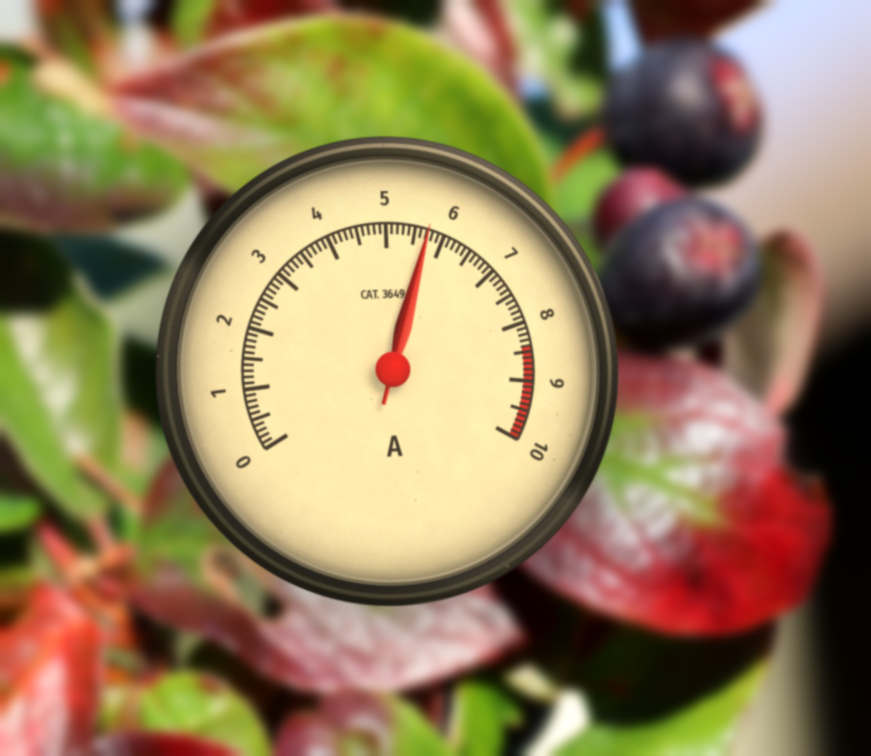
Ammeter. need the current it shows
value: 5.7 A
